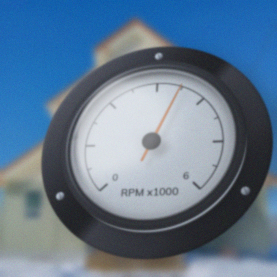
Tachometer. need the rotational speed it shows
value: 3500 rpm
